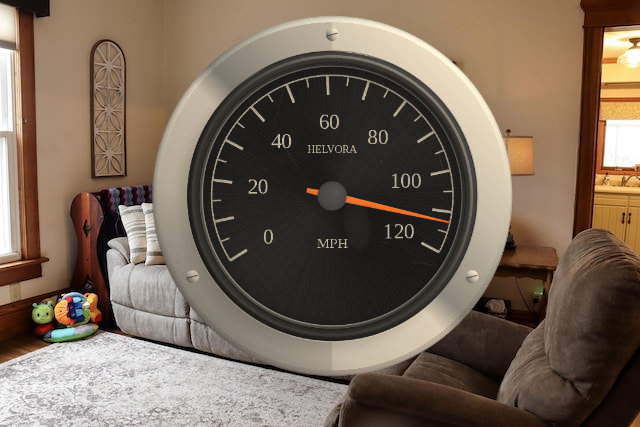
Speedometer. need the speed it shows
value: 112.5 mph
